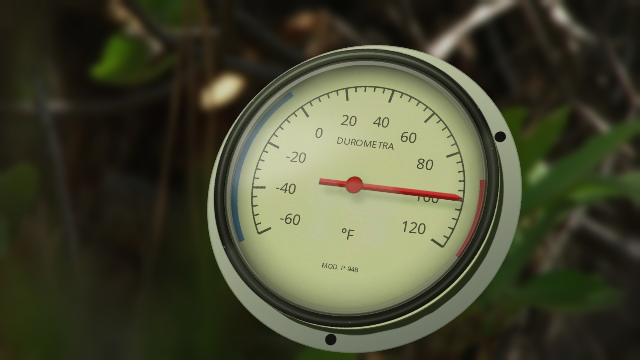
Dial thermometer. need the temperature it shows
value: 100 °F
